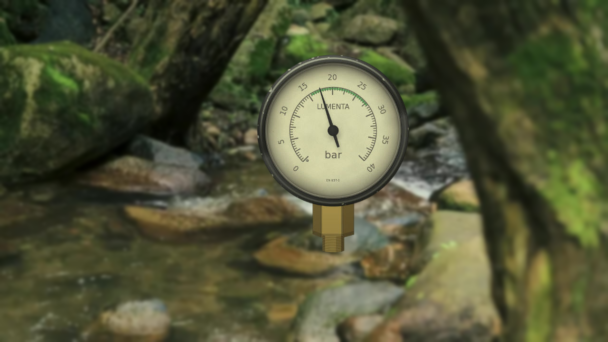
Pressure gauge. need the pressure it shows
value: 17.5 bar
